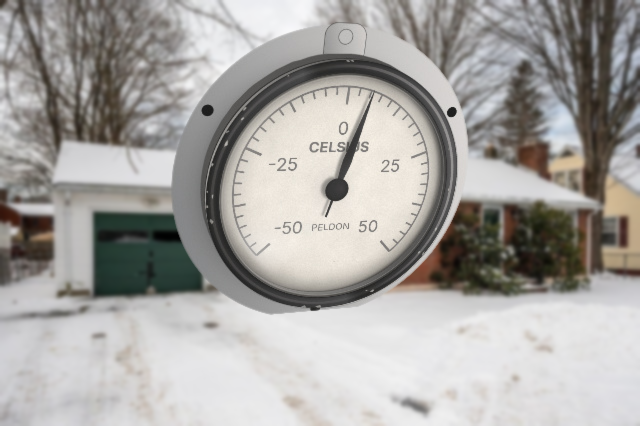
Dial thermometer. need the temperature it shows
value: 5 °C
